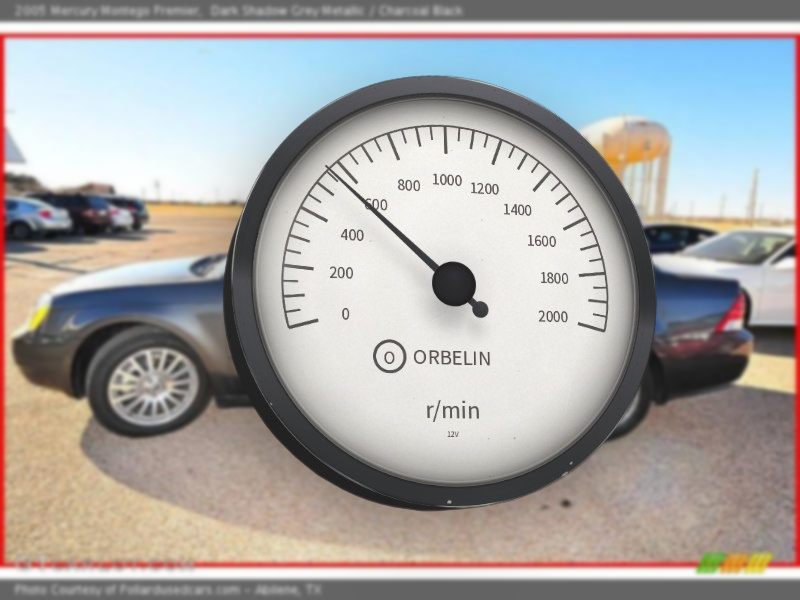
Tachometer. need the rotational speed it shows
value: 550 rpm
